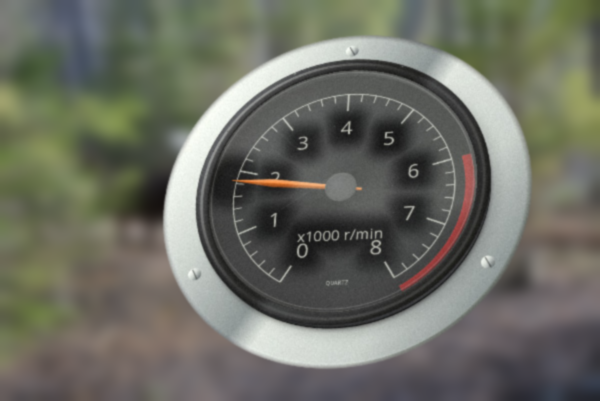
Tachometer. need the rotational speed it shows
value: 1800 rpm
